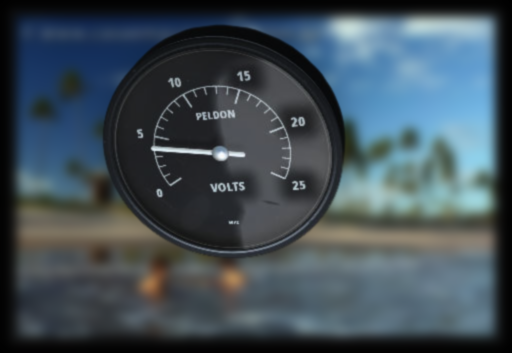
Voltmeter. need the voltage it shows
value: 4 V
